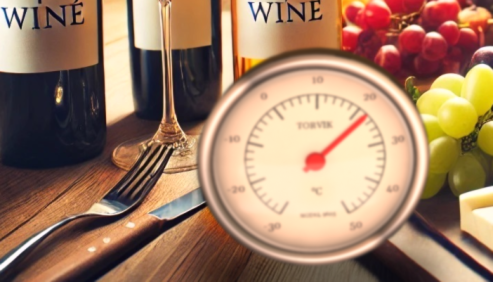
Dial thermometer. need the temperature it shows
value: 22 °C
